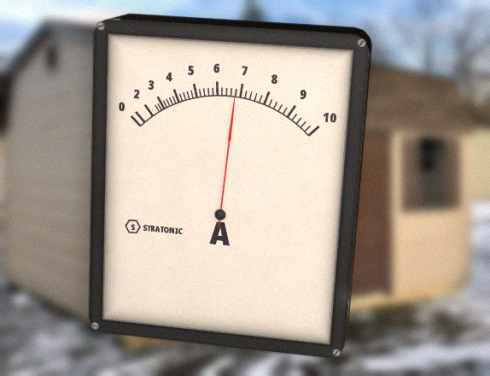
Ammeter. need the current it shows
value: 6.8 A
